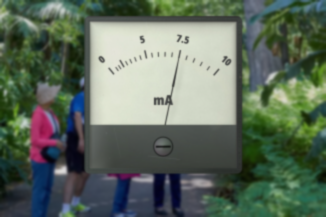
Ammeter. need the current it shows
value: 7.5 mA
